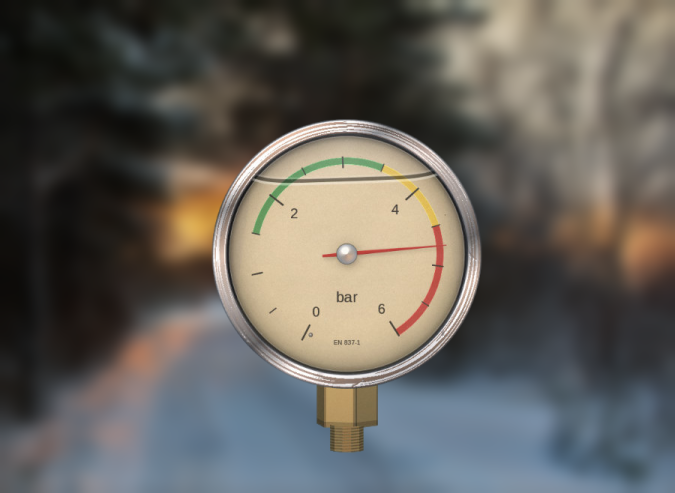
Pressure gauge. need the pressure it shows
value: 4.75 bar
